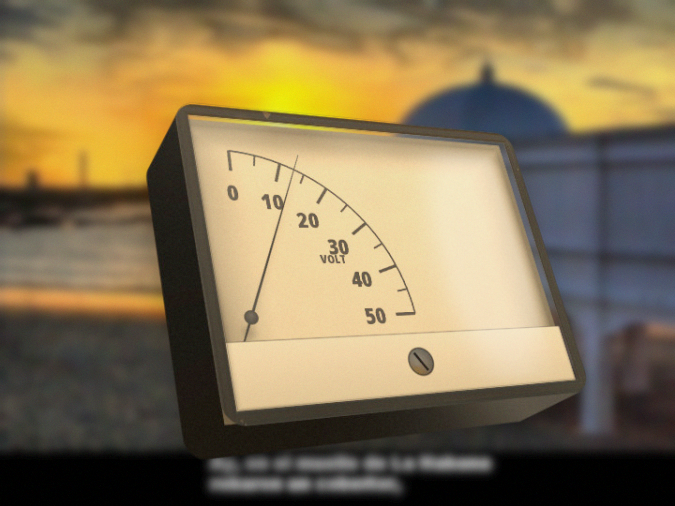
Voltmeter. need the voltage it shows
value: 12.5 V
